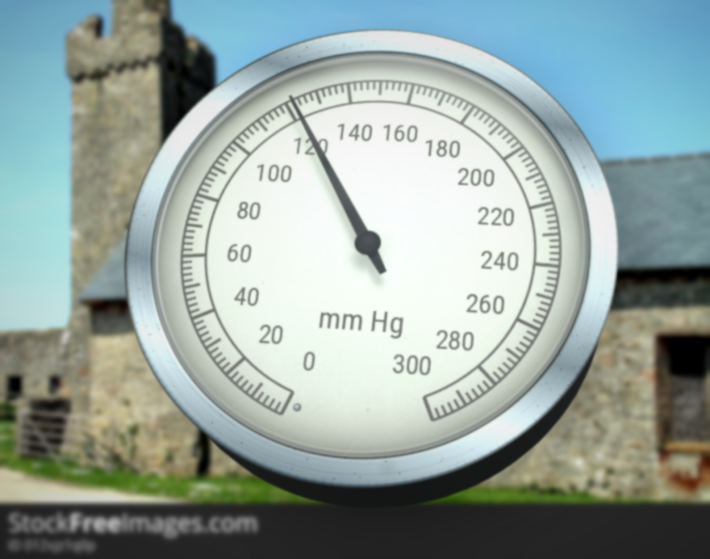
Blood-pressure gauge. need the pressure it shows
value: 122 mmHg
